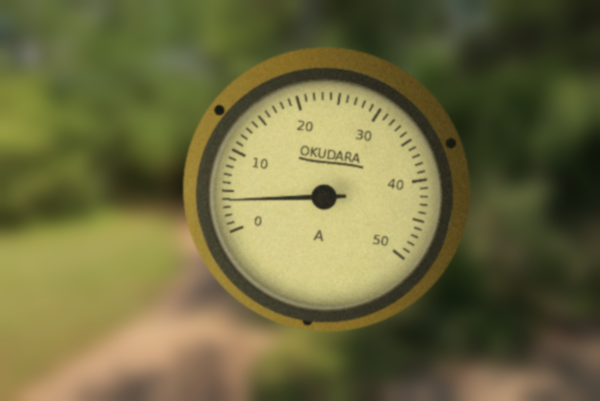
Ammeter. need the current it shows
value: 4 A
